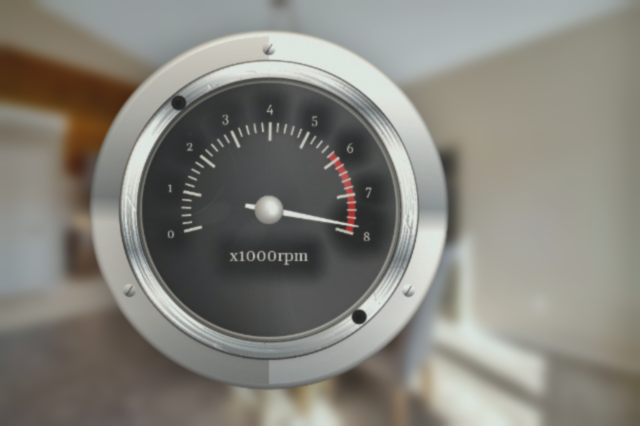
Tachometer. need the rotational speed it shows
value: 7800 rpm
